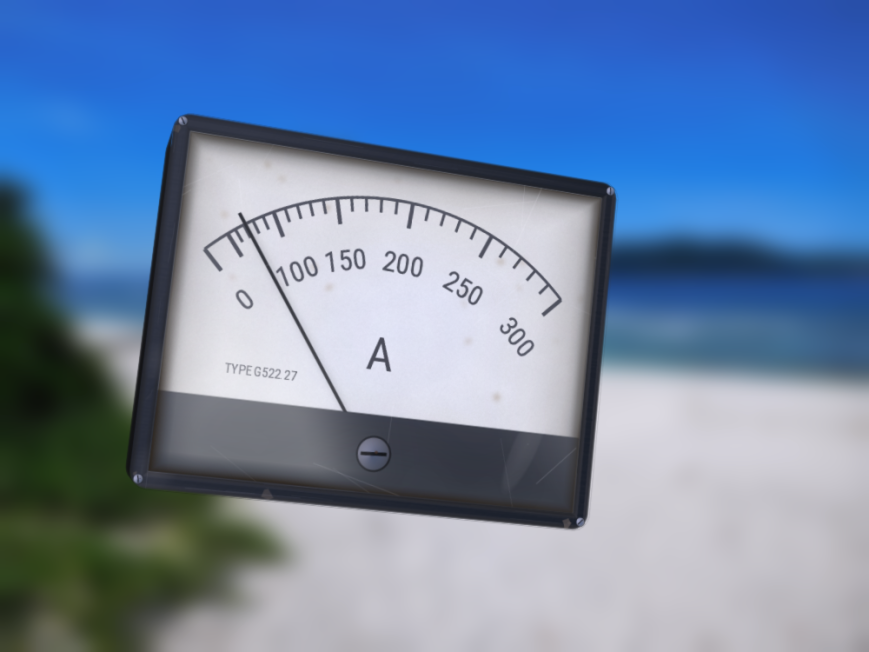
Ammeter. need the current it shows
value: 70 A
